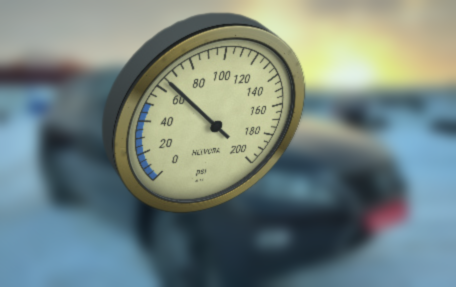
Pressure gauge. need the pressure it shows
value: 65 psi
